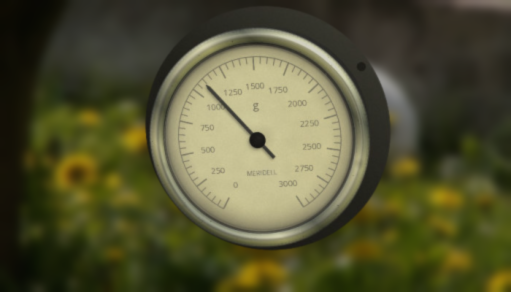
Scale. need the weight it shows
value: 1100 g
